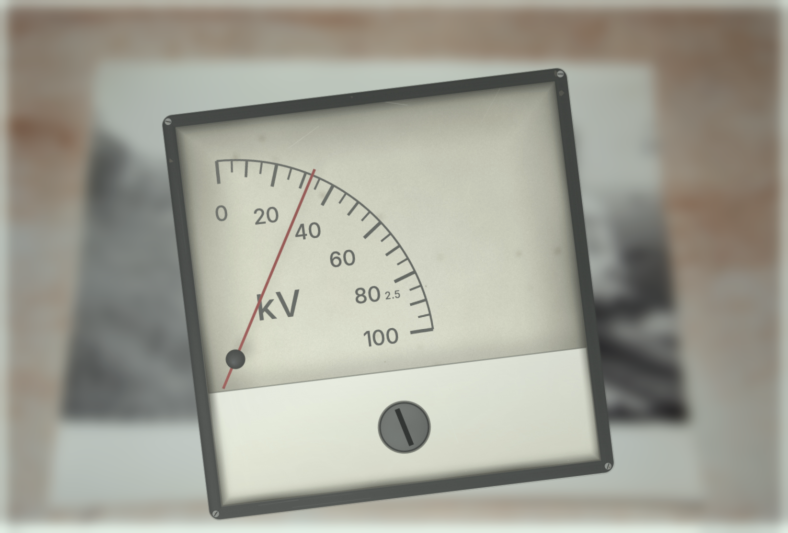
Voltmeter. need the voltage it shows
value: 32.5 kV
